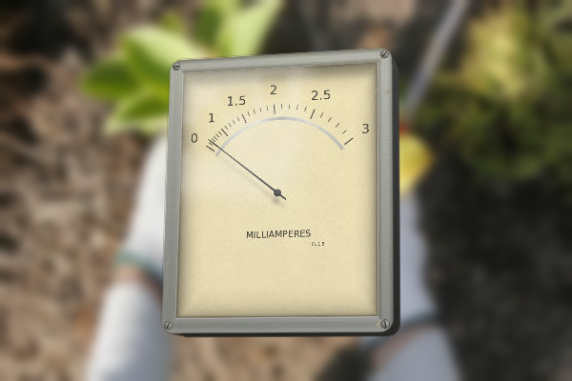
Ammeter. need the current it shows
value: 0.5 mA
